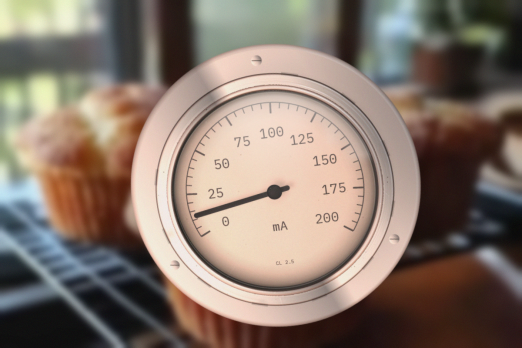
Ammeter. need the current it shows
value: 12.5 mA
